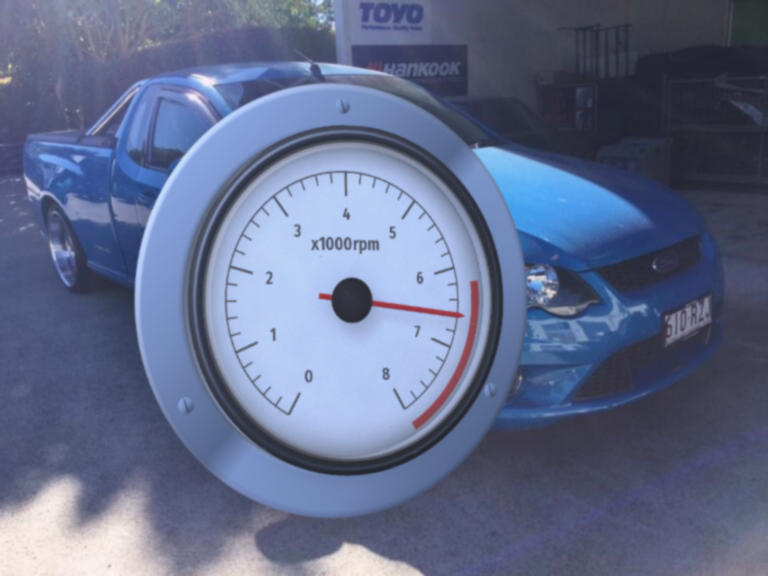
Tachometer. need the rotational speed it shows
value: 6600 rpm
